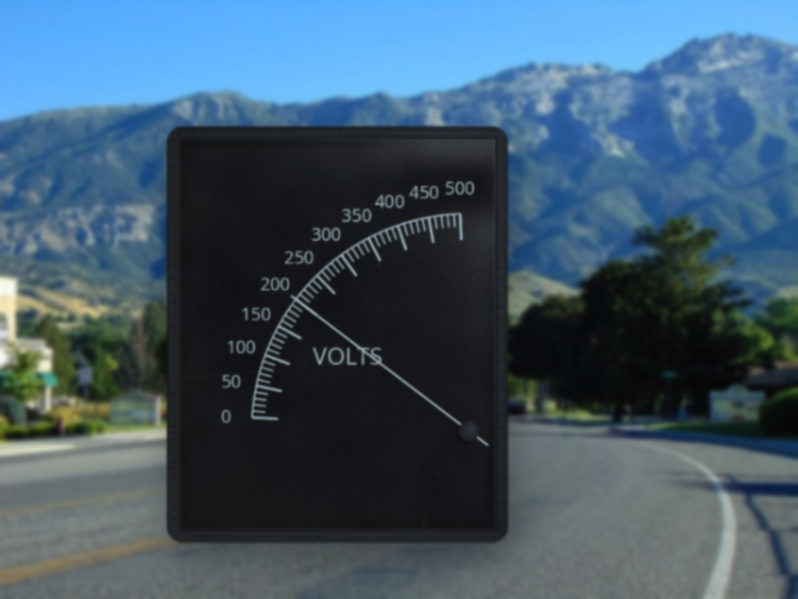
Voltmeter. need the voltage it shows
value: 200 V
